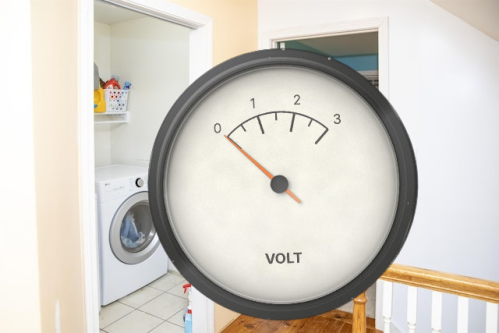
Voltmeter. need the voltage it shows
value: 0 V
